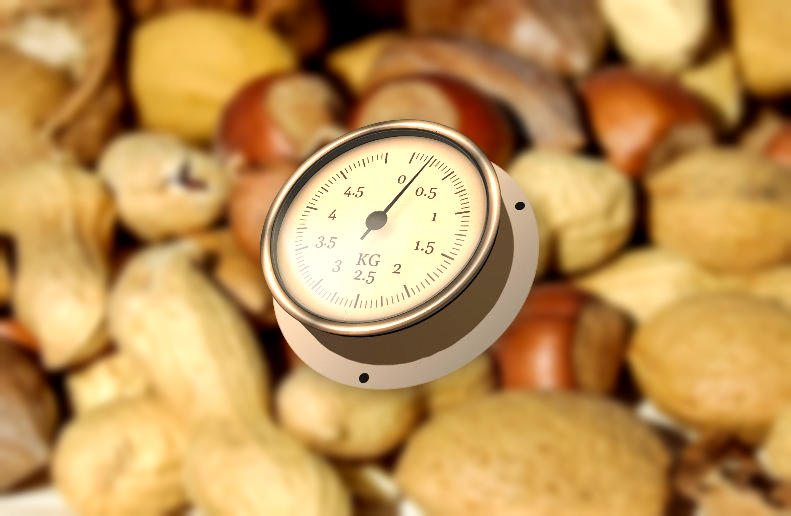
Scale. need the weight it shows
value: 0.25 kg
